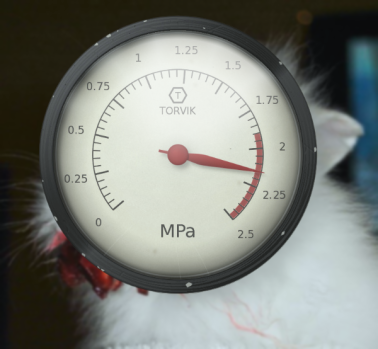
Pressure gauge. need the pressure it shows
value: 2.15 MPa
